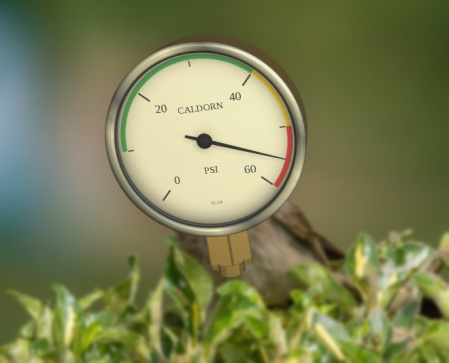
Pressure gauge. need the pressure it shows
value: 55 psi
